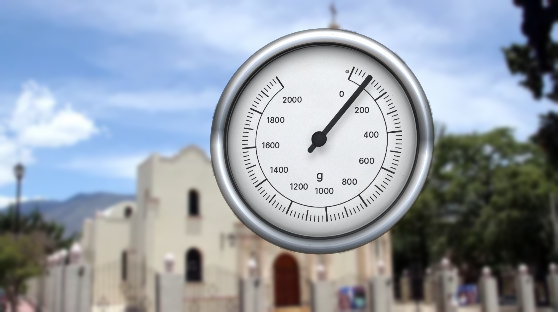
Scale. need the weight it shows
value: 100 g
